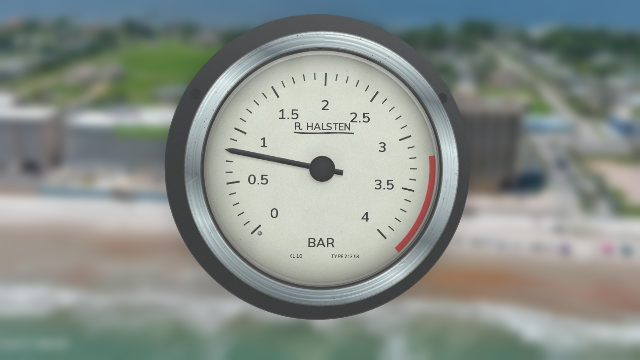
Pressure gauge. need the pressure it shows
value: 0.8 bar
